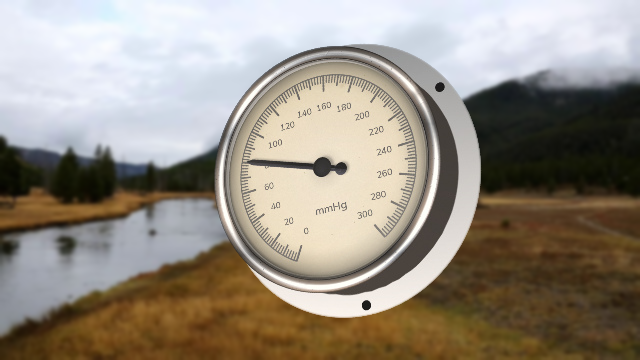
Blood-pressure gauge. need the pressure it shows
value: 80 mmHg
